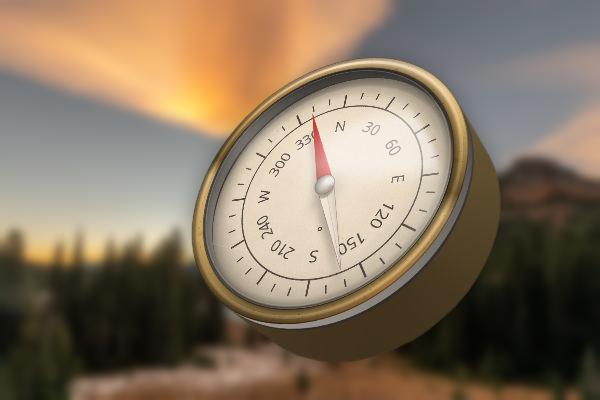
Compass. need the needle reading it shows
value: 340 °
